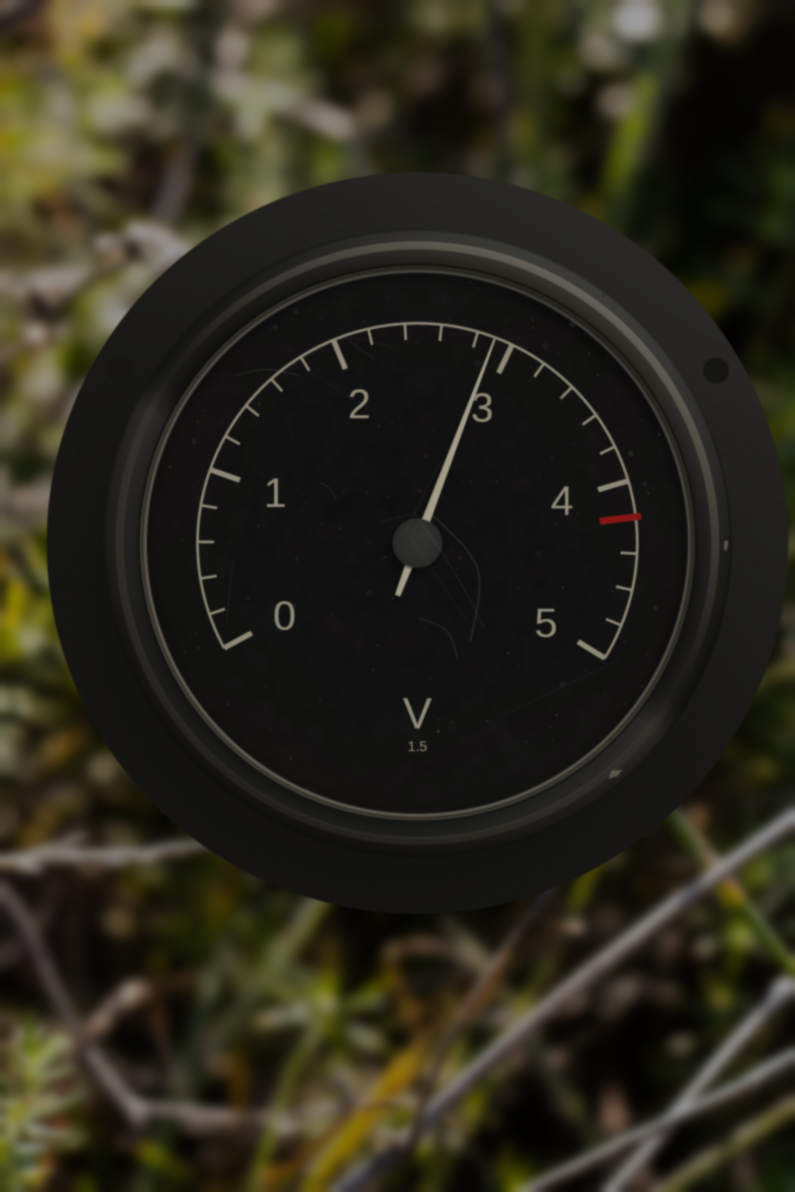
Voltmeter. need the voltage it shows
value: 2.9 V
